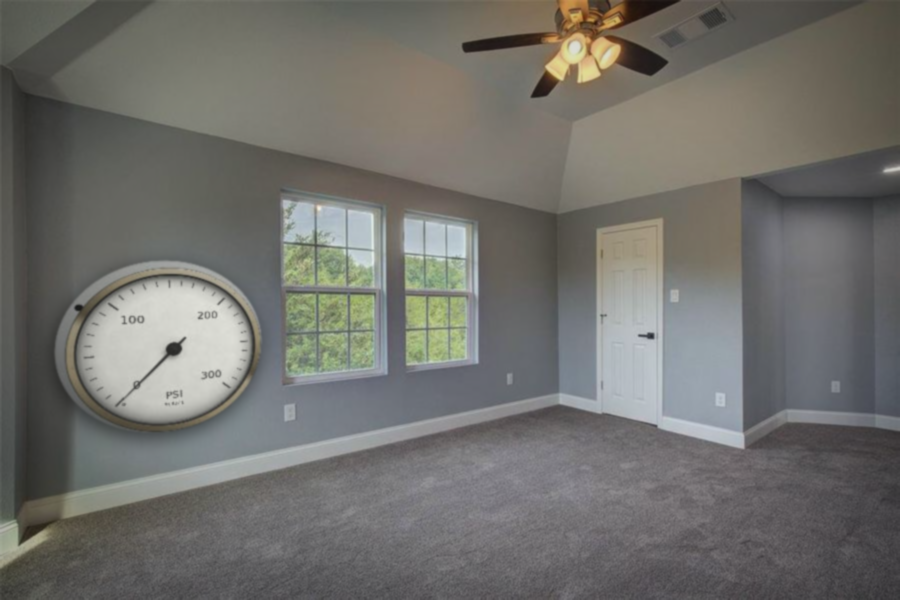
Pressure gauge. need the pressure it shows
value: 0 psi
